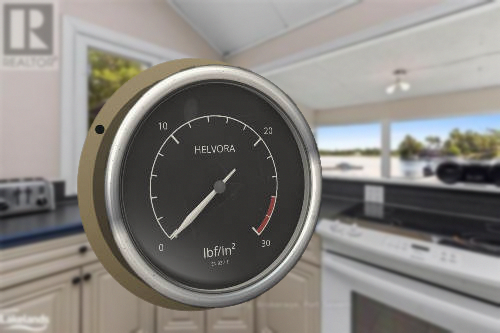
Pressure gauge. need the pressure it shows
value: 0 psi
